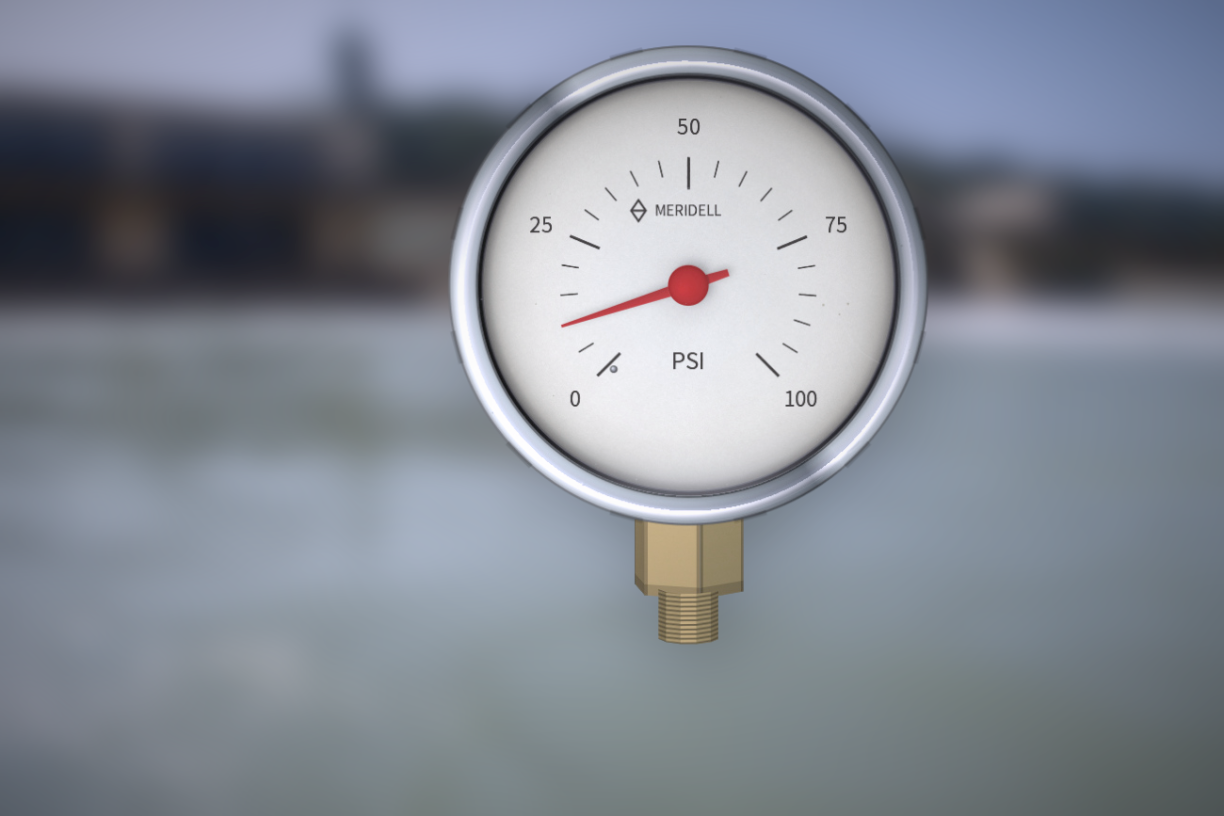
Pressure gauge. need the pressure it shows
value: 10 psi
